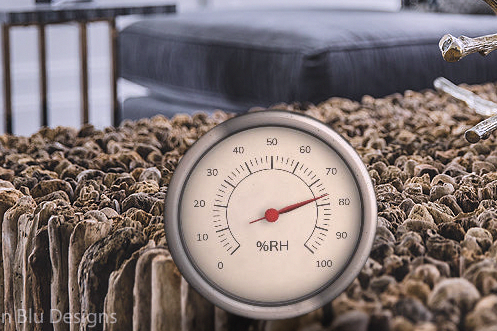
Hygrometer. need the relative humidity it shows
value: 76 %
